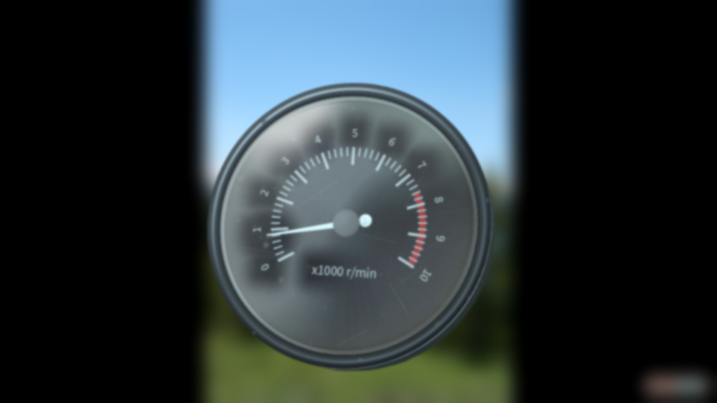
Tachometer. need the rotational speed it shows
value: 800 rpm
